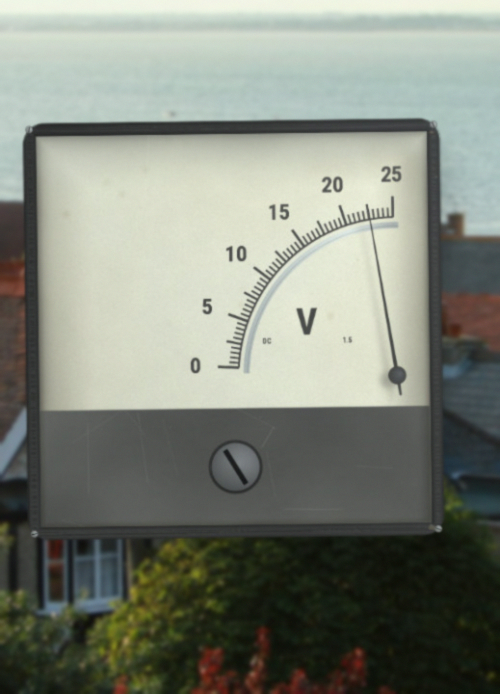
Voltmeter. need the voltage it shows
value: 22.5 V
